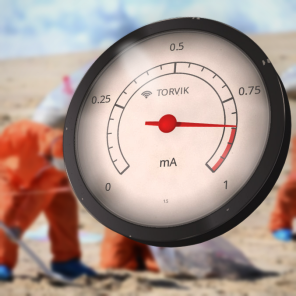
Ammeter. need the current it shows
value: 0.85 mA
